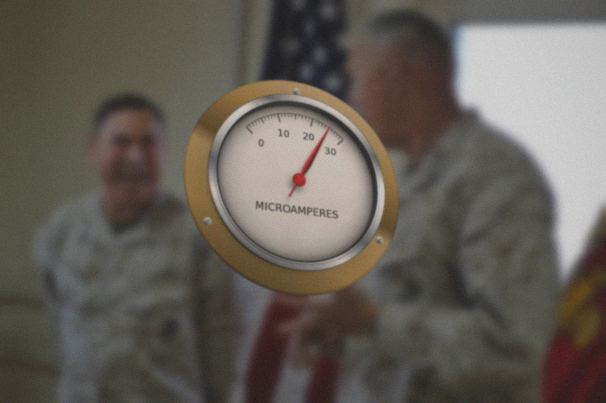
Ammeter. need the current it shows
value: 25 µA
